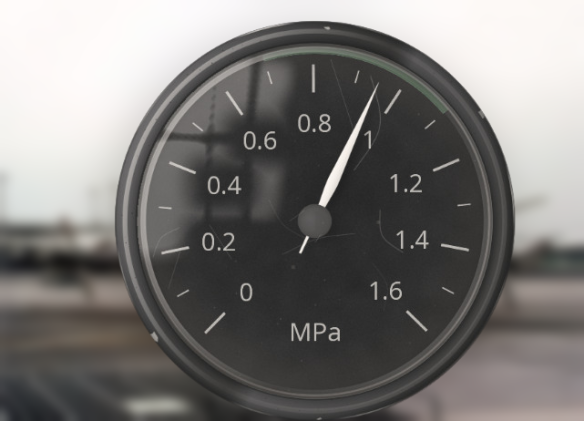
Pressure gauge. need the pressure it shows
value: 0.95 MPa
